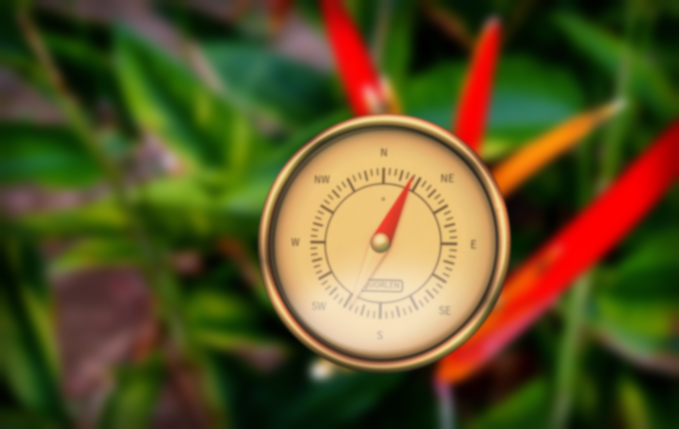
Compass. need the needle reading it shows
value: 25 °
